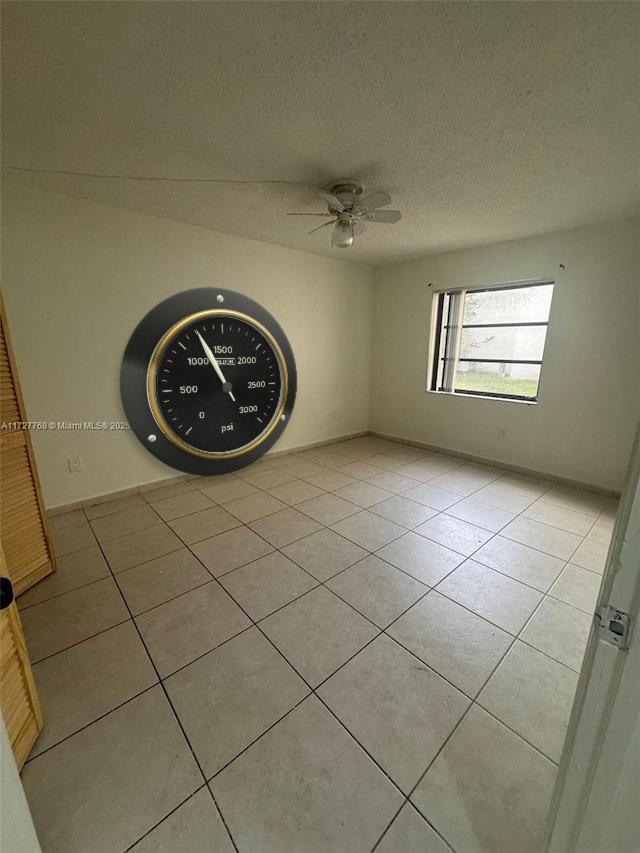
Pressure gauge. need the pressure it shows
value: 1200 psi
